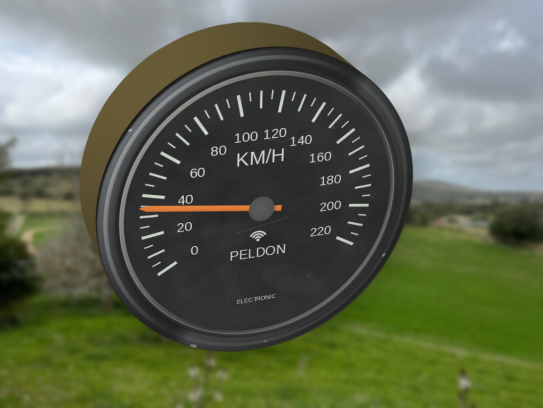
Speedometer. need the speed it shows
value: 35 km/h
